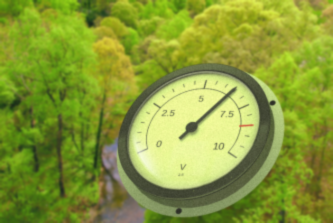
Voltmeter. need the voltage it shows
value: 6.5 V
